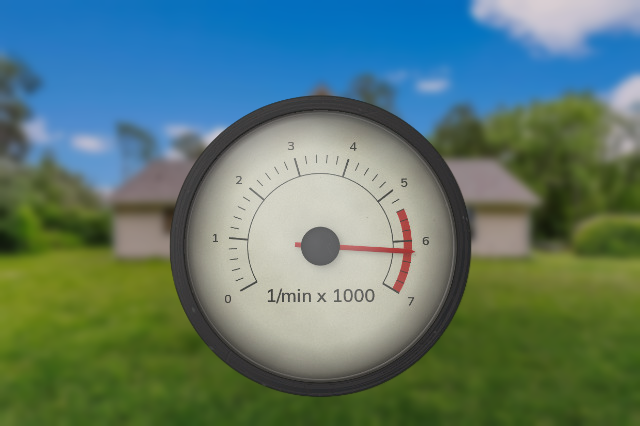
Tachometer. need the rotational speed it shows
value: 6200 rpm
